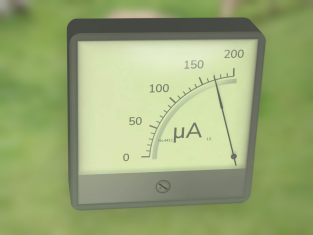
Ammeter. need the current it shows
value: 170 µA
